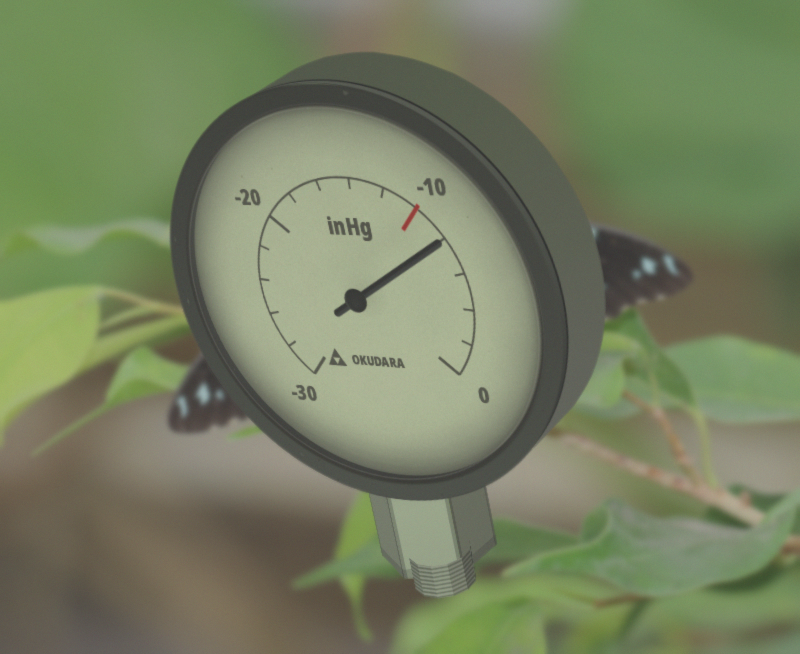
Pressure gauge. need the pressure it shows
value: -8 inHg
